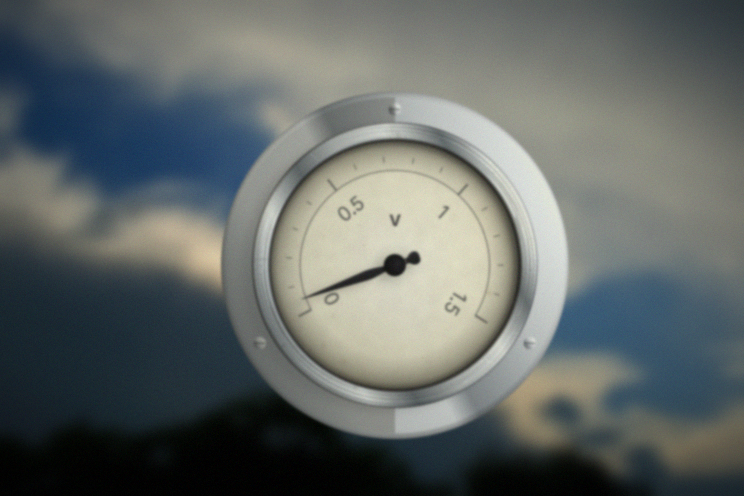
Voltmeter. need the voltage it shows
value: 0.05 V
